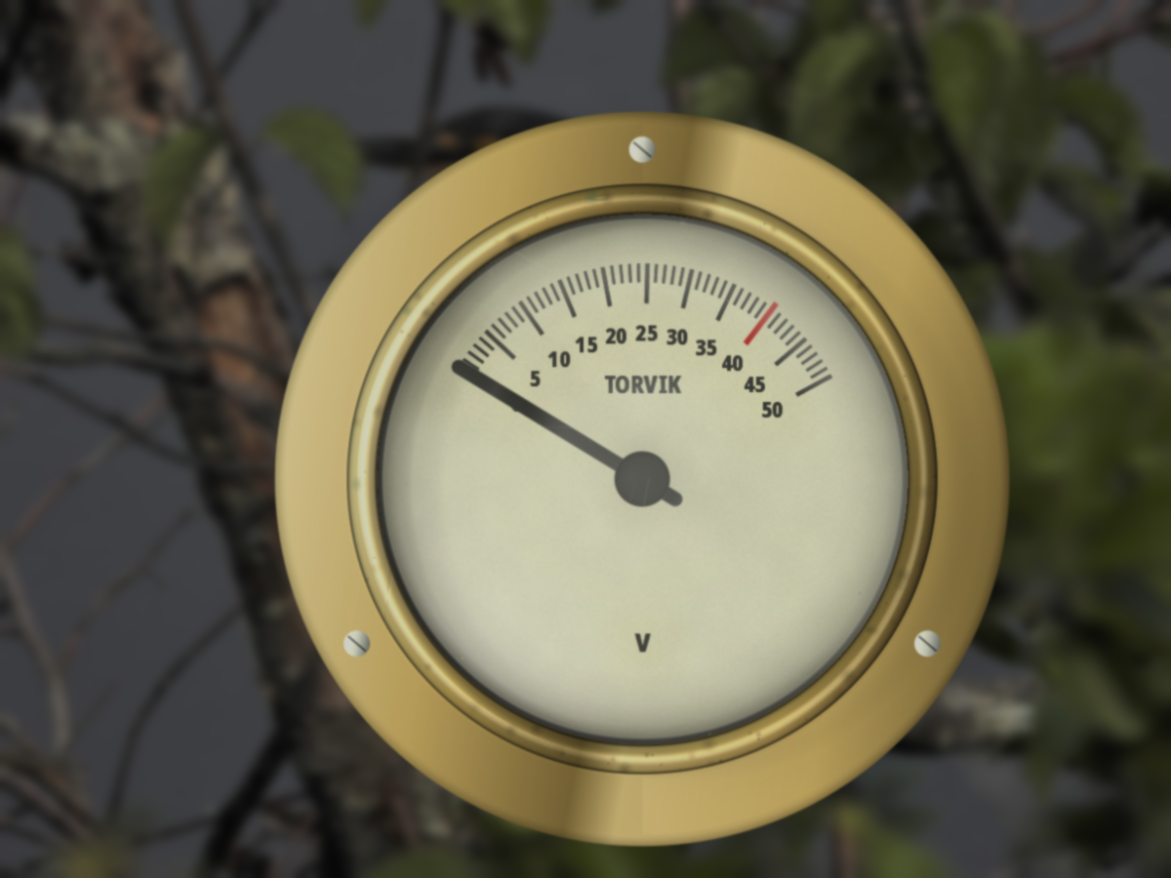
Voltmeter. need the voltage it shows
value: 0 V
